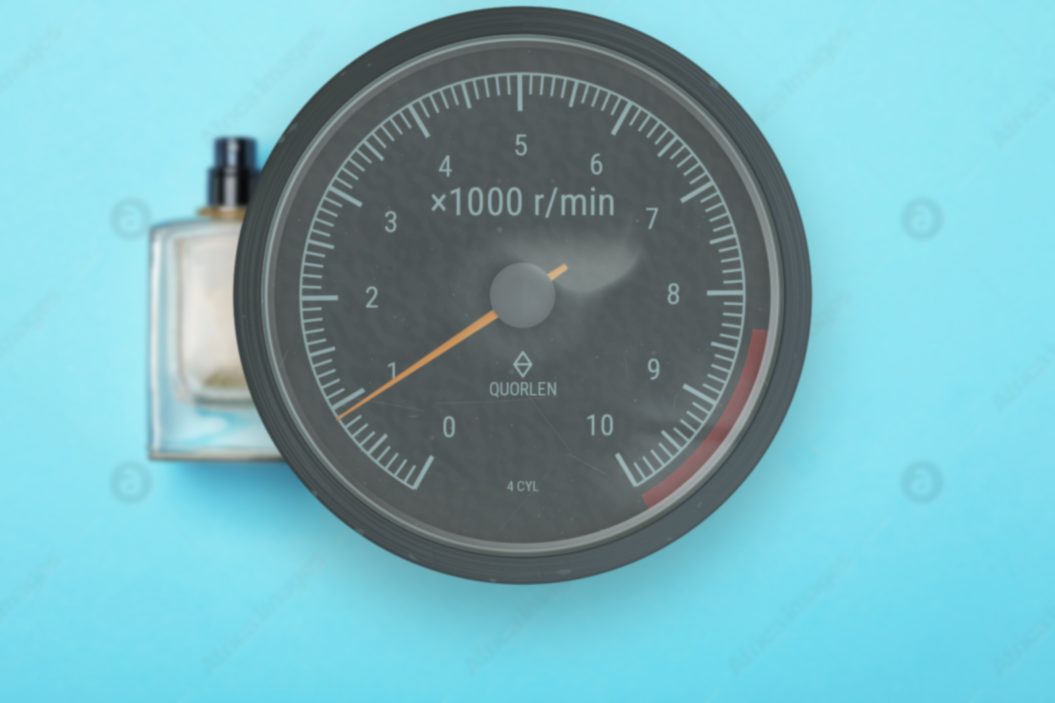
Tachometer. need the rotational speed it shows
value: 900 rpm
